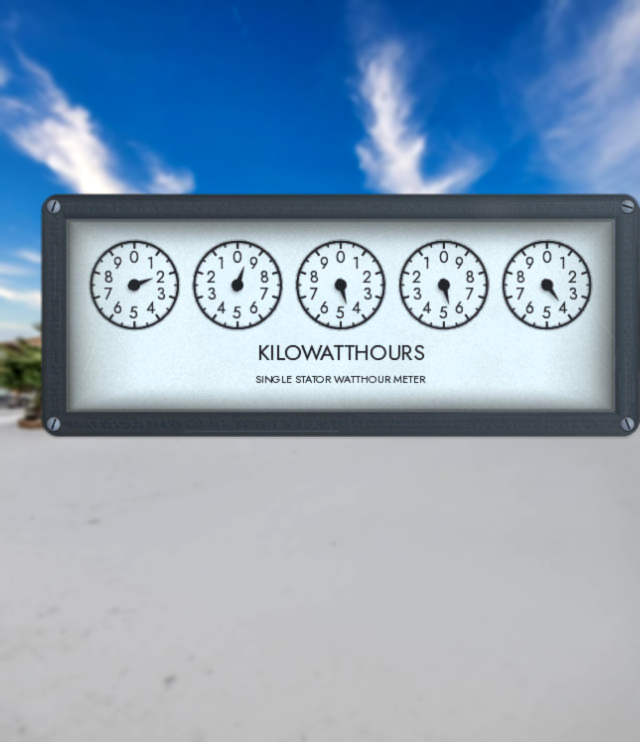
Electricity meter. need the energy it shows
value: 19454 kWh
